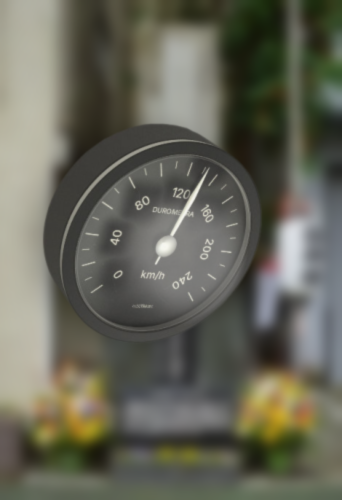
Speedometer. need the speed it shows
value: 130 km/h
